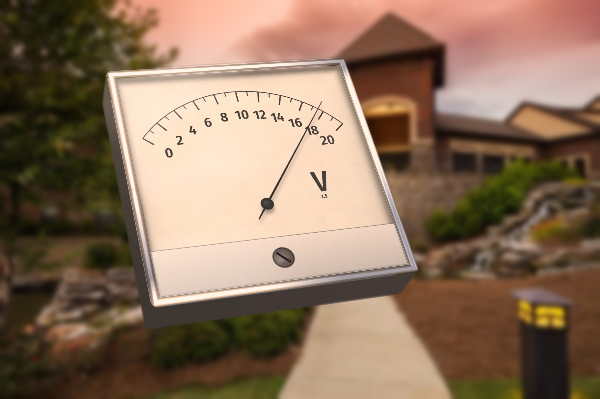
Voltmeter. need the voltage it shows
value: 17.5 V
